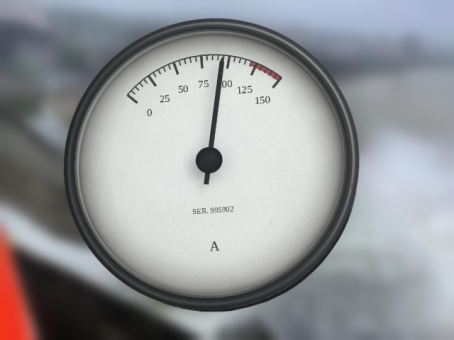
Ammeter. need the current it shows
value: 95 A
